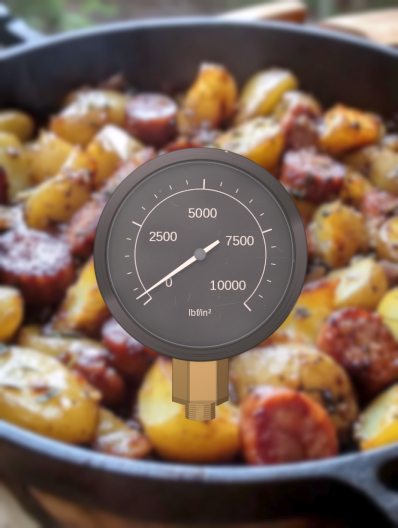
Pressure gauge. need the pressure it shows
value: 250 psi
